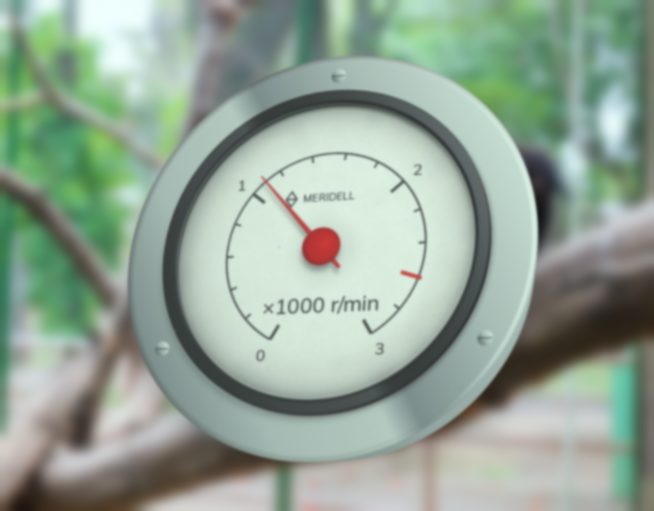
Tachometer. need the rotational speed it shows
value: 1100 rpm
